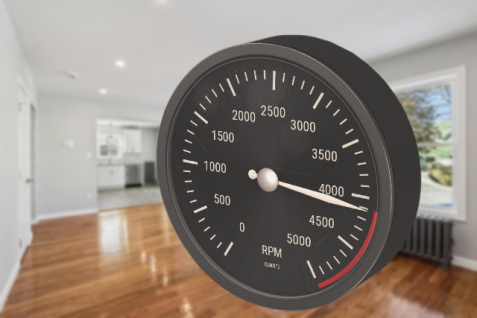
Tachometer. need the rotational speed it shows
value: 4100 rpm
